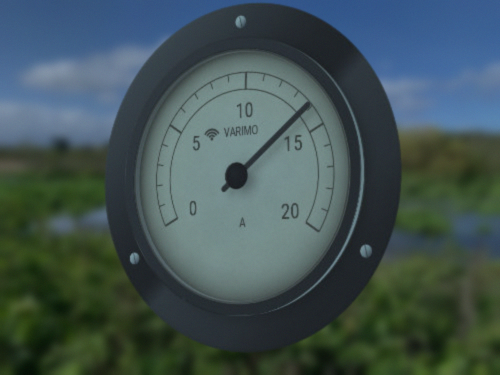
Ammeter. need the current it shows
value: 14 A
